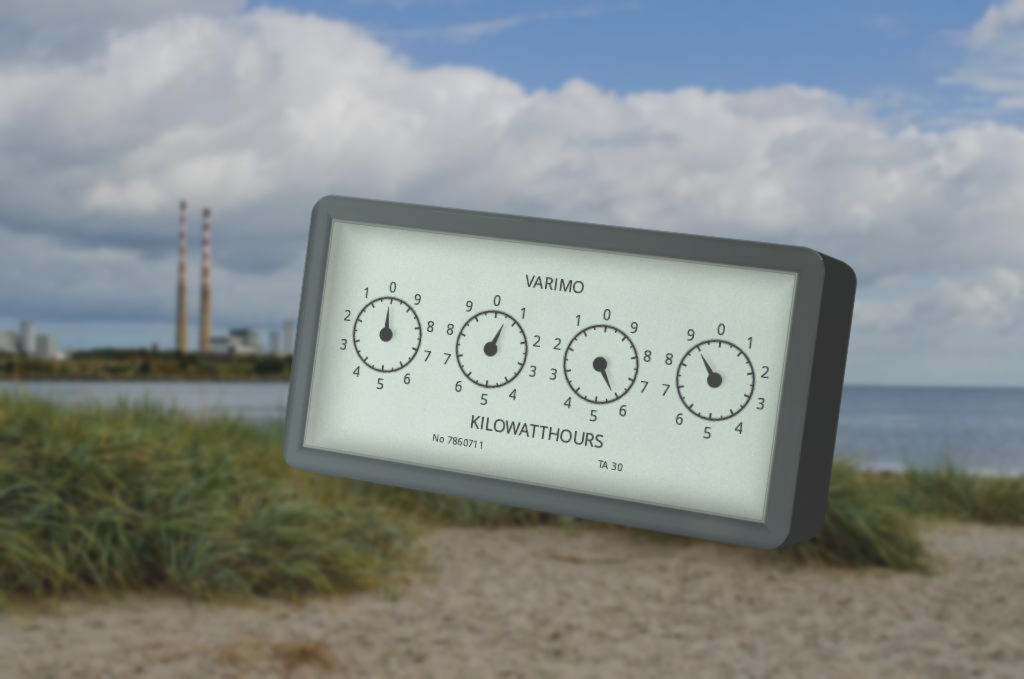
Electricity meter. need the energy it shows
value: 59 kWh
